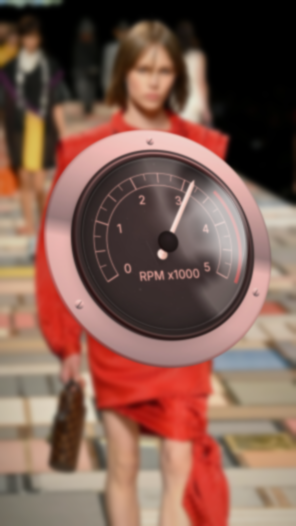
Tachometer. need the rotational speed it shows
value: 3125 rpm
